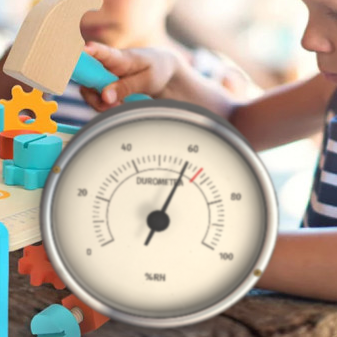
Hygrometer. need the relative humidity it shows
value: 60 %
